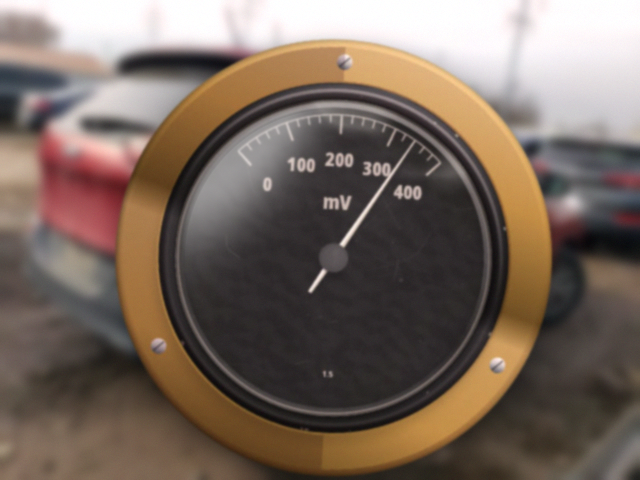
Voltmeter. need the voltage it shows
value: 340 mV
